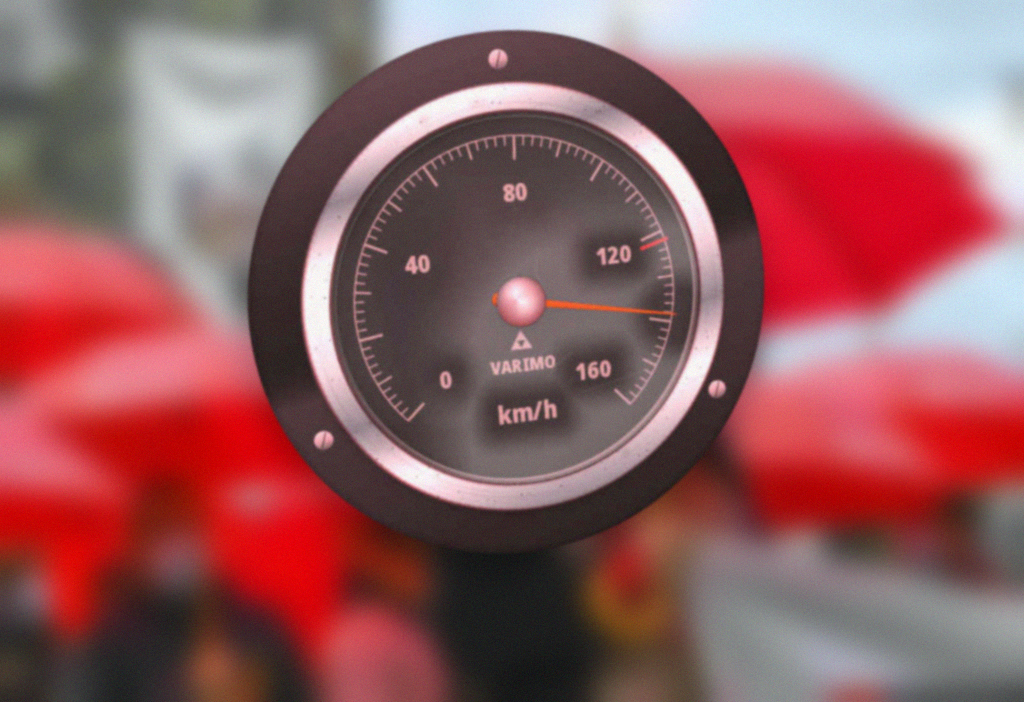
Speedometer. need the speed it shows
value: 138 km/h
